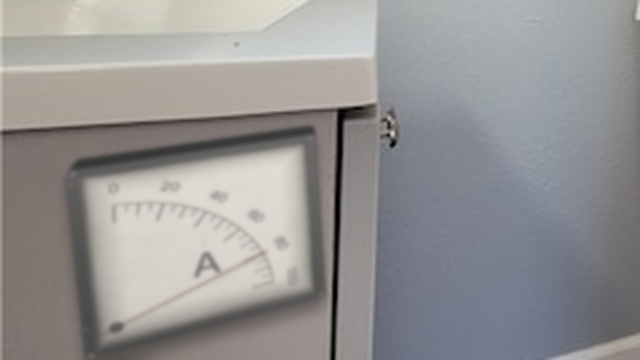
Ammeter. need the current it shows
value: 80 A
